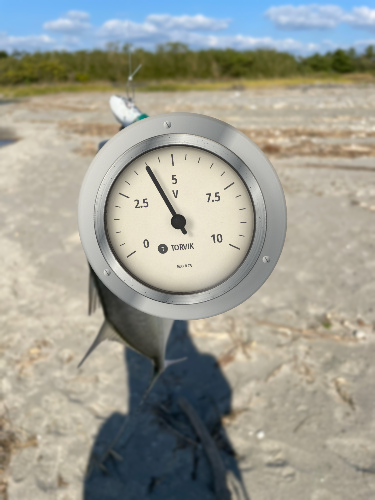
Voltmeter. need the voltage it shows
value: 4 V
